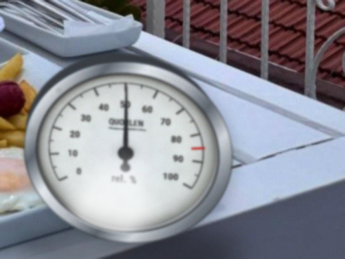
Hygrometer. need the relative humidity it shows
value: 50 %
